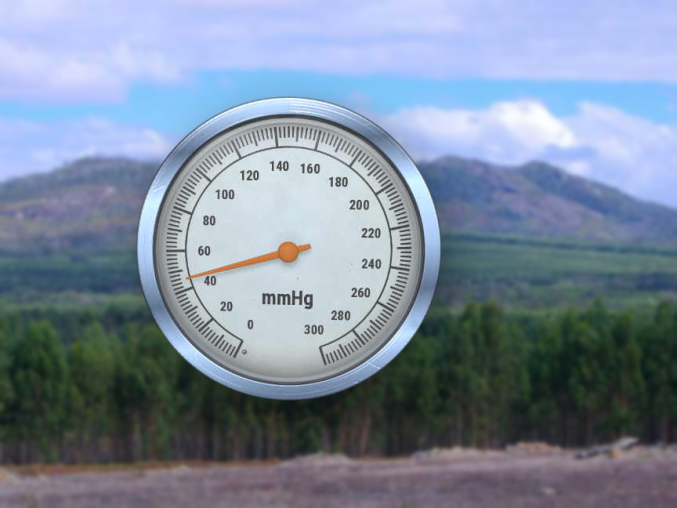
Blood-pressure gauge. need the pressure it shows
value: 46 mmHg
